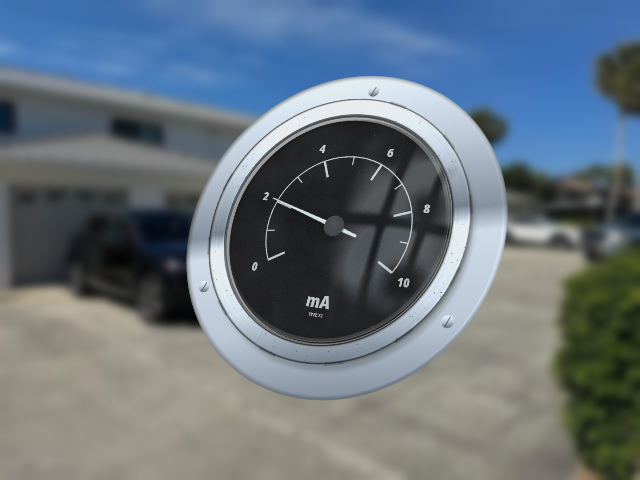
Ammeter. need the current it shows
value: 2 mA
